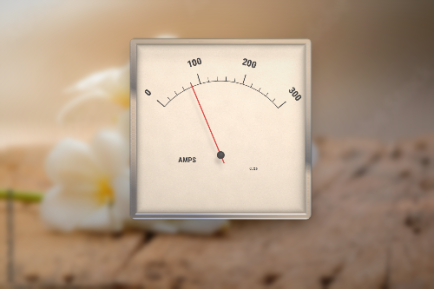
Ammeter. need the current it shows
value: 80 A
